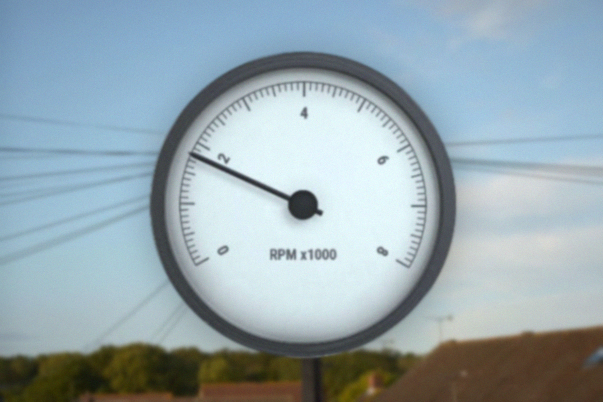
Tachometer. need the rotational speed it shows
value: 1800 rpm
